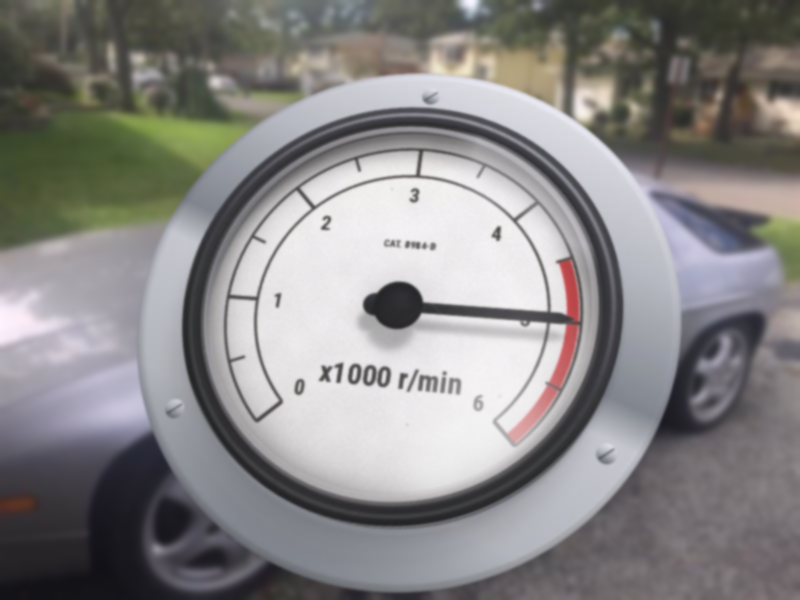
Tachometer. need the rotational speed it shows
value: 5000 rpm
